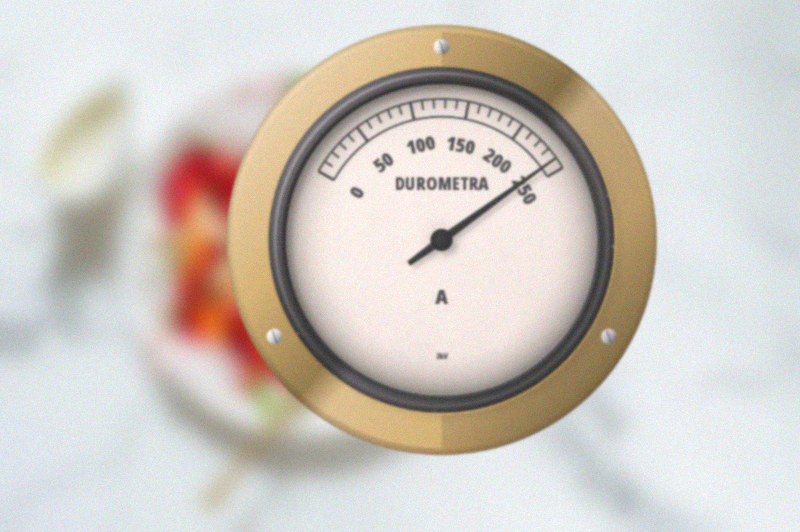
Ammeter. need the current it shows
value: 240 A
